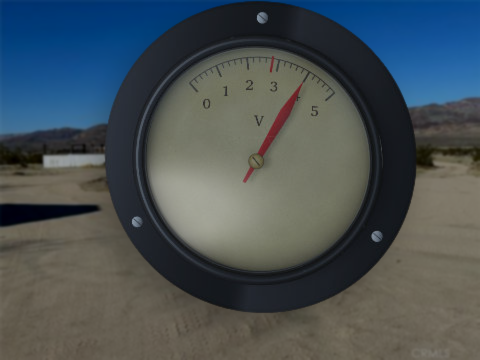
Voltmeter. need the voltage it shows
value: 4 V
